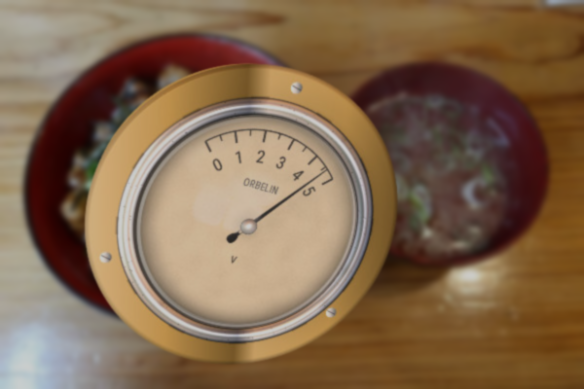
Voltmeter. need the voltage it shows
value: 4.5 V
